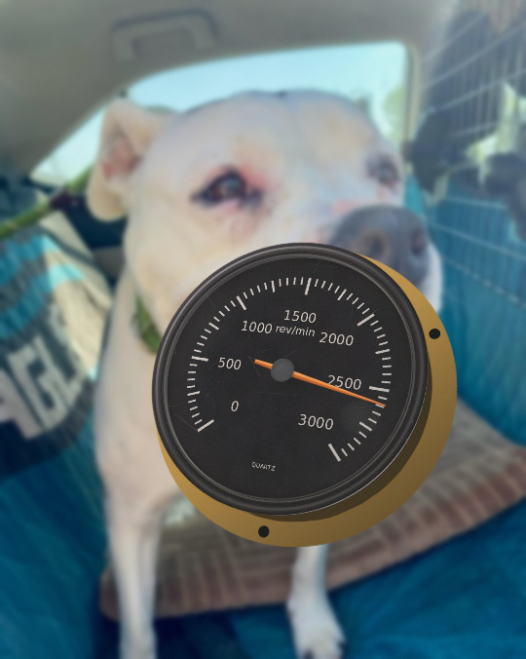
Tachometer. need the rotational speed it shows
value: 2600 rpm
